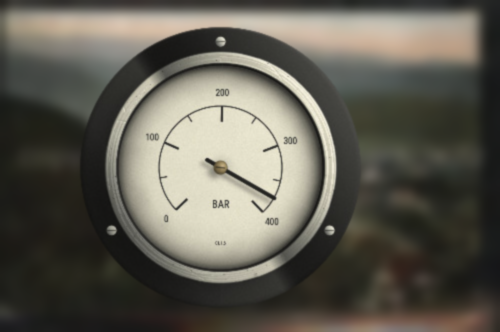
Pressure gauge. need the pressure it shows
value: 375 bar
